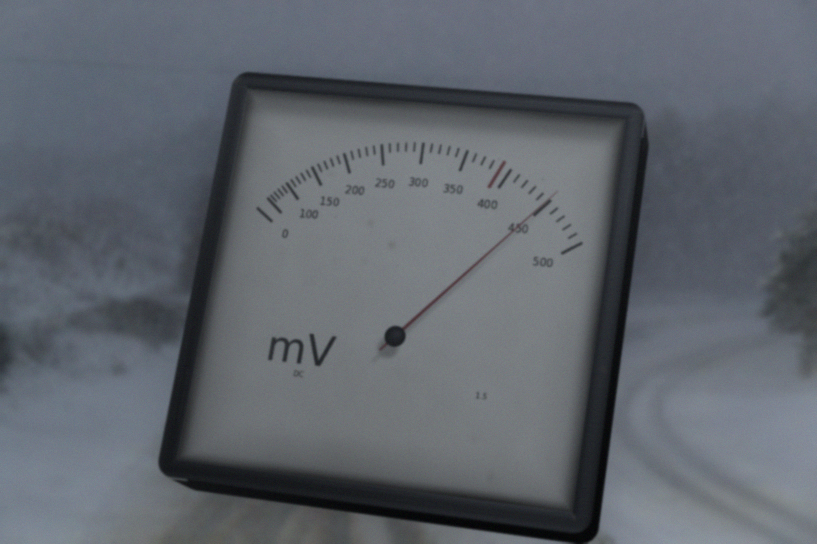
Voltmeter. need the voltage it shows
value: 450 mV
